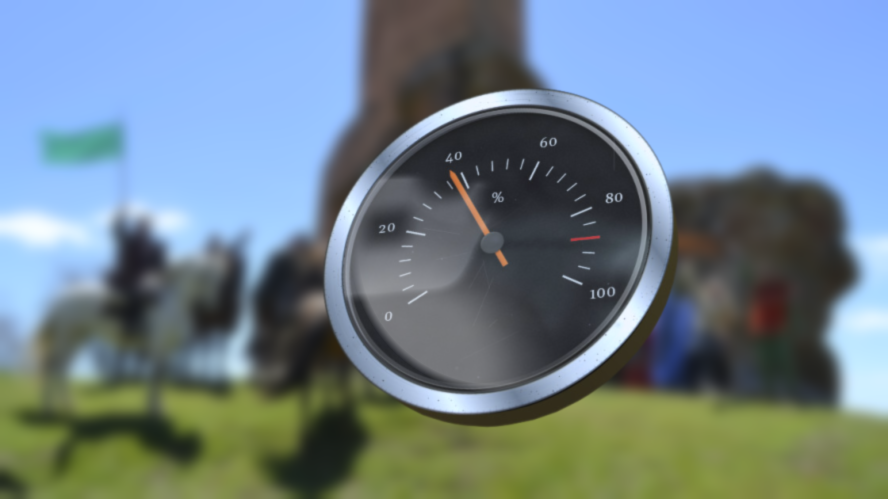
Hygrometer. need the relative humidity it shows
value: 38 %
